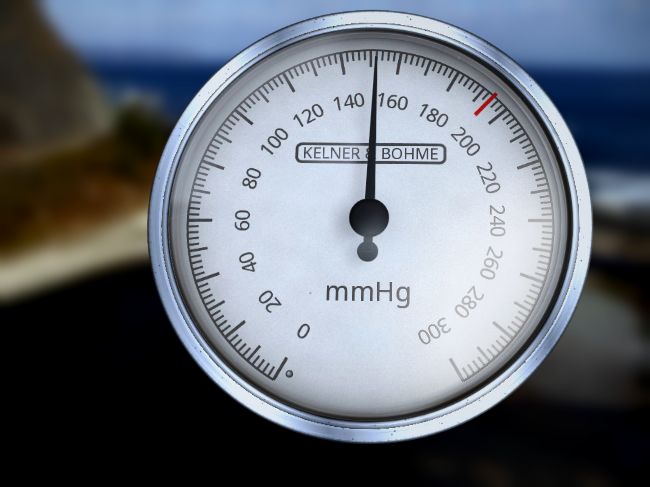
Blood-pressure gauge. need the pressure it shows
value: 152 mmHg
